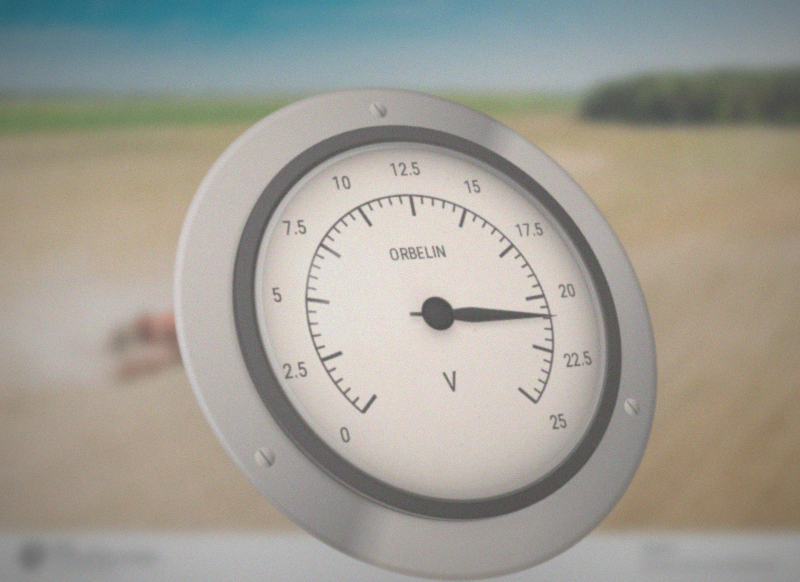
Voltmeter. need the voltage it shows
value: 21 V
